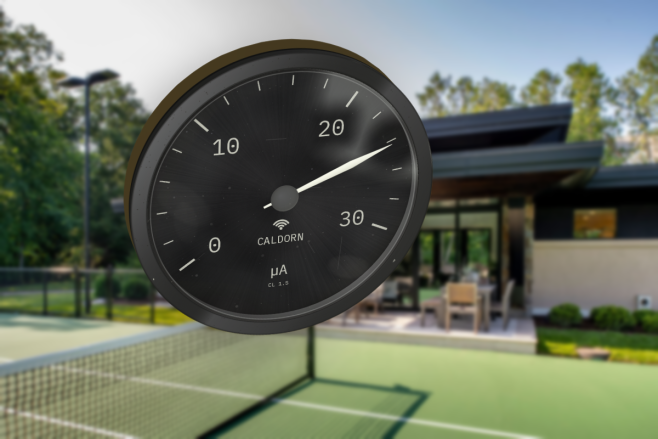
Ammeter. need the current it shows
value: 24 µA
